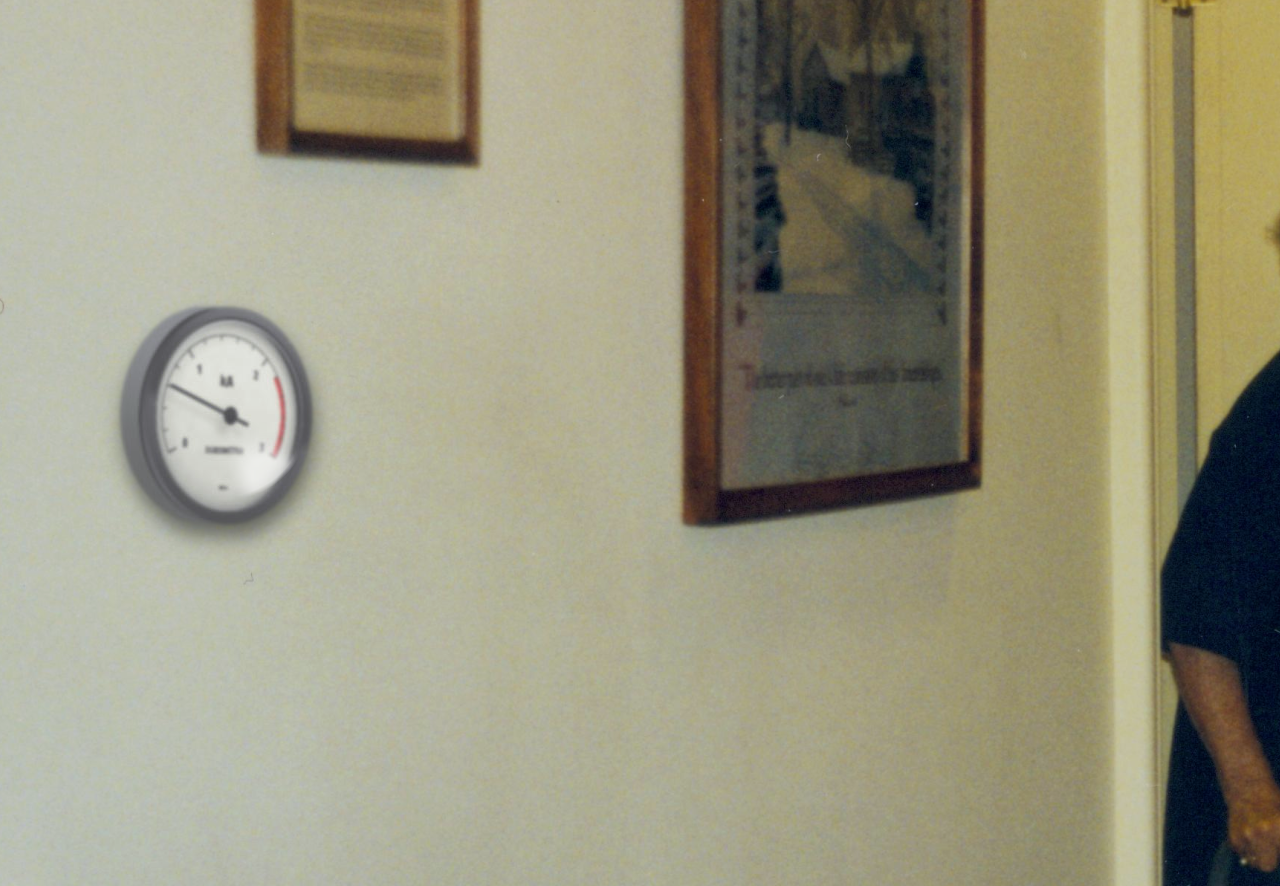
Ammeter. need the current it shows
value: 0.6 kA
